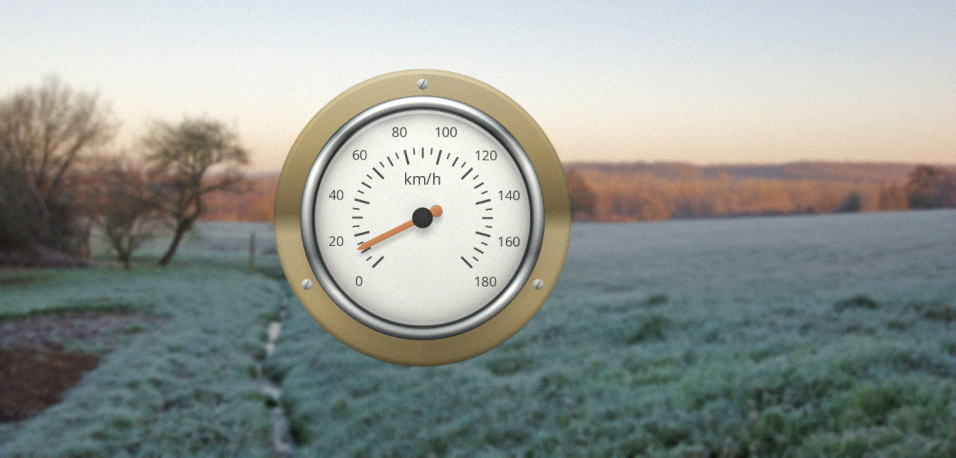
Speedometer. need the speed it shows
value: 12.5 km/h
